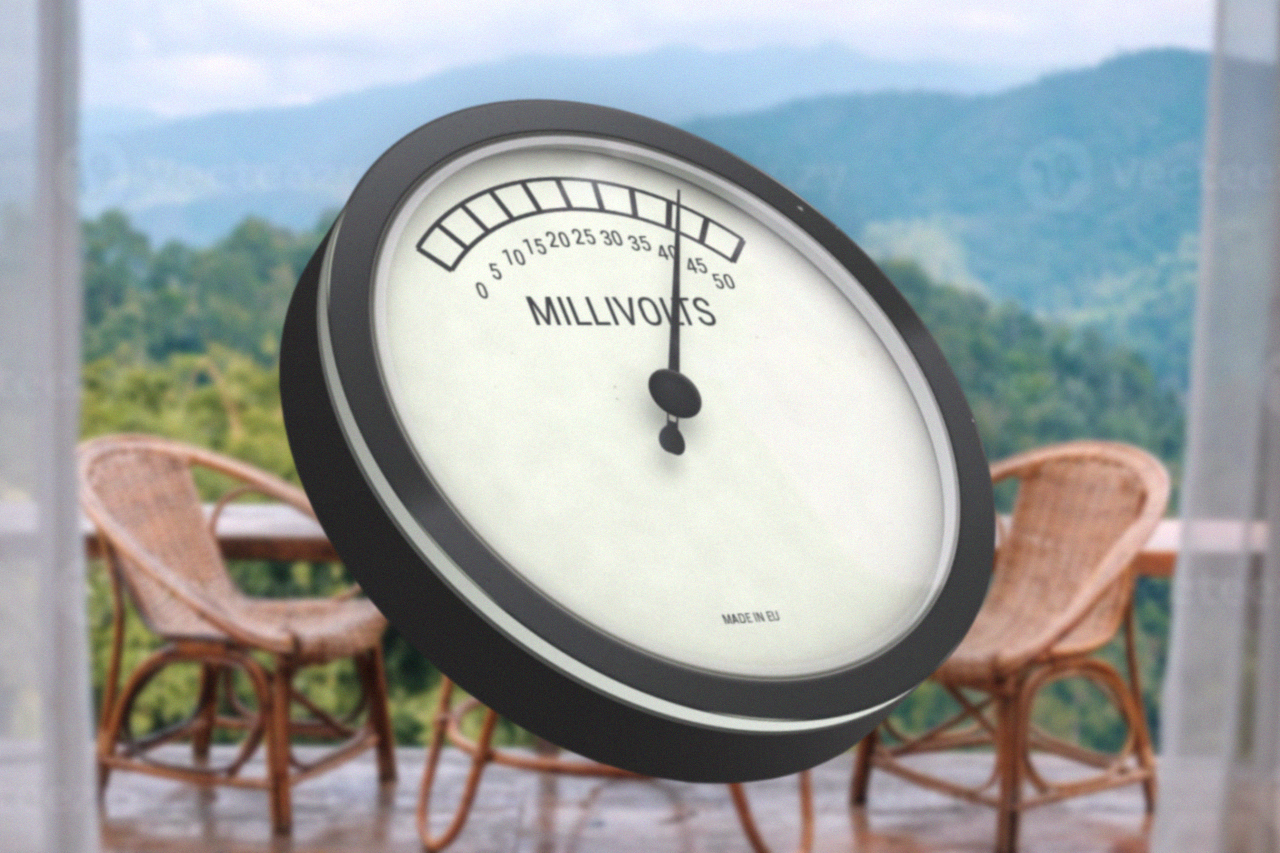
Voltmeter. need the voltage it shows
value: 40 mV
